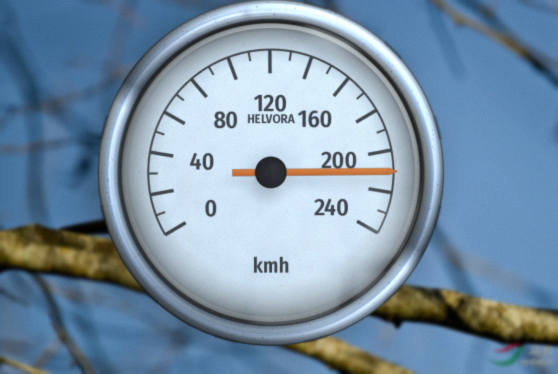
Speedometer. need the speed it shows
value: 210 km/h
